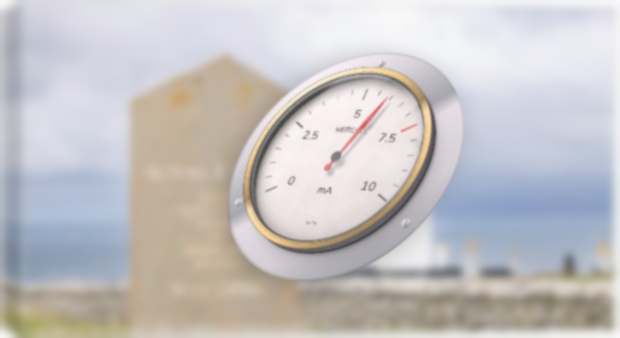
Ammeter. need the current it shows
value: 6 mA
